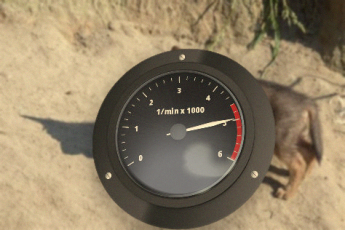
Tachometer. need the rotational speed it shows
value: 5000 rpm
